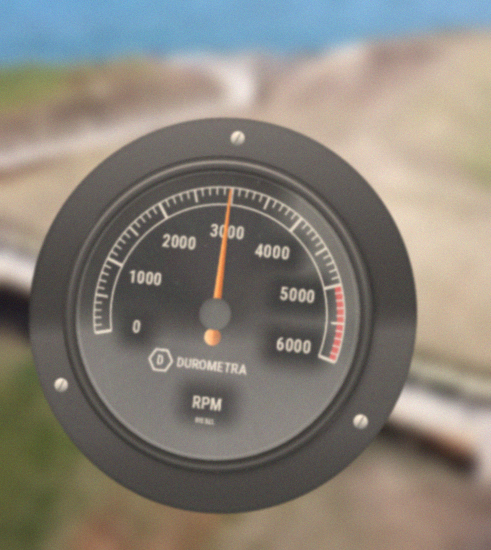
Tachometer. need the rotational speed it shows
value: 3000 rpm
